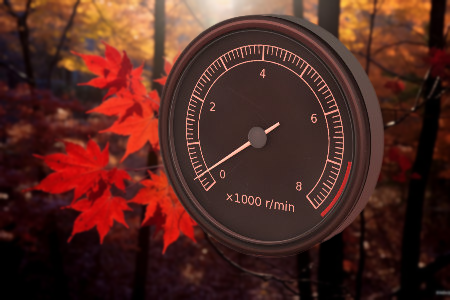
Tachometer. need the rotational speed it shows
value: 300 rpm
